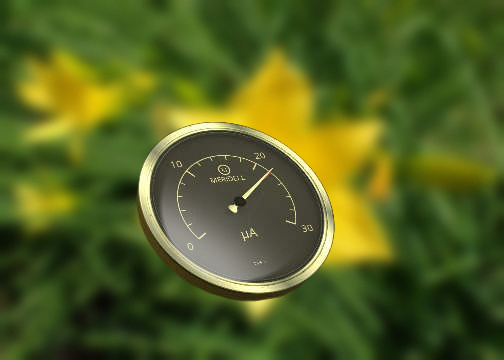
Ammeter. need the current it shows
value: 22 µA
